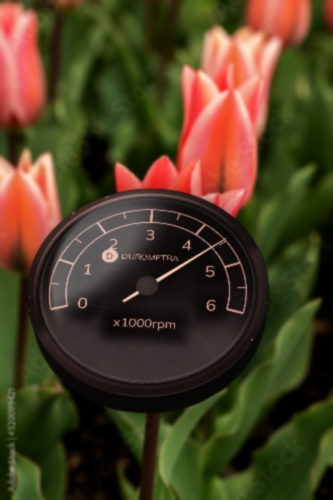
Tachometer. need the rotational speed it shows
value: 4500 rpm
